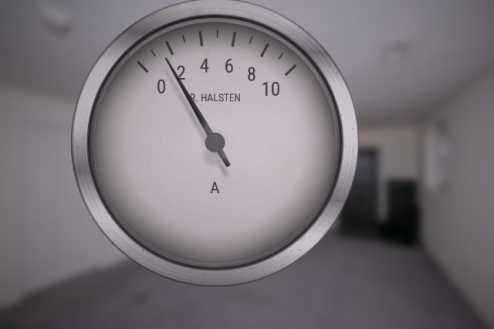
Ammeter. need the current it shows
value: 1.5 A
